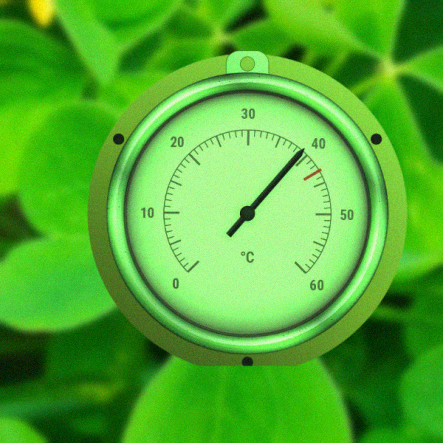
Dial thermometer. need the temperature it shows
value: 39 °C
